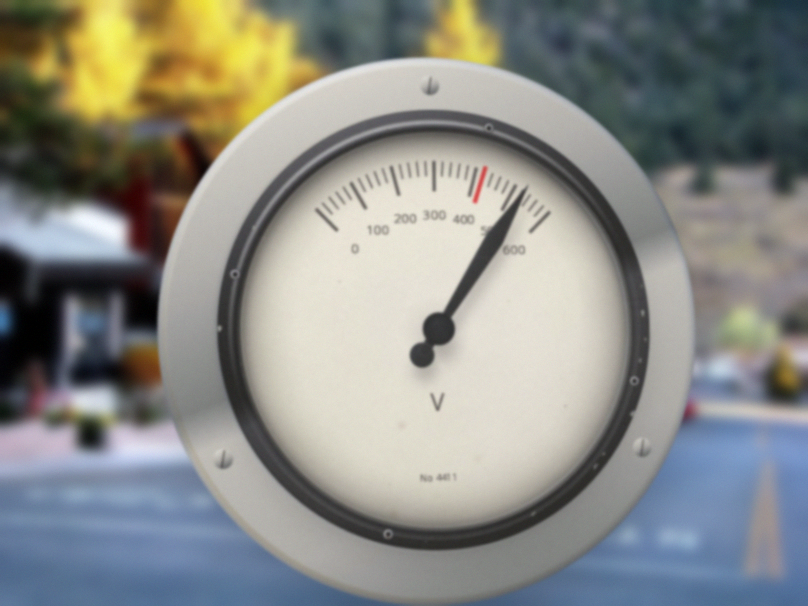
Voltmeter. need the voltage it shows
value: 520 V
